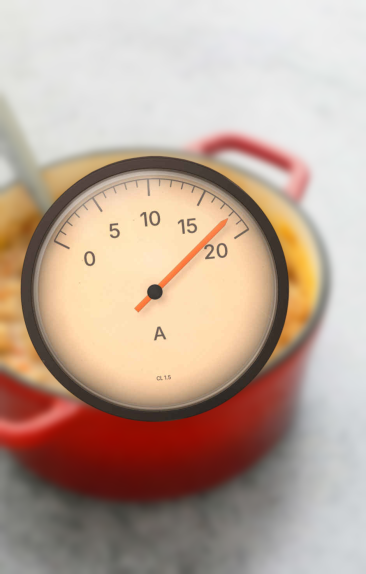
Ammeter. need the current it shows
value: 18 A
